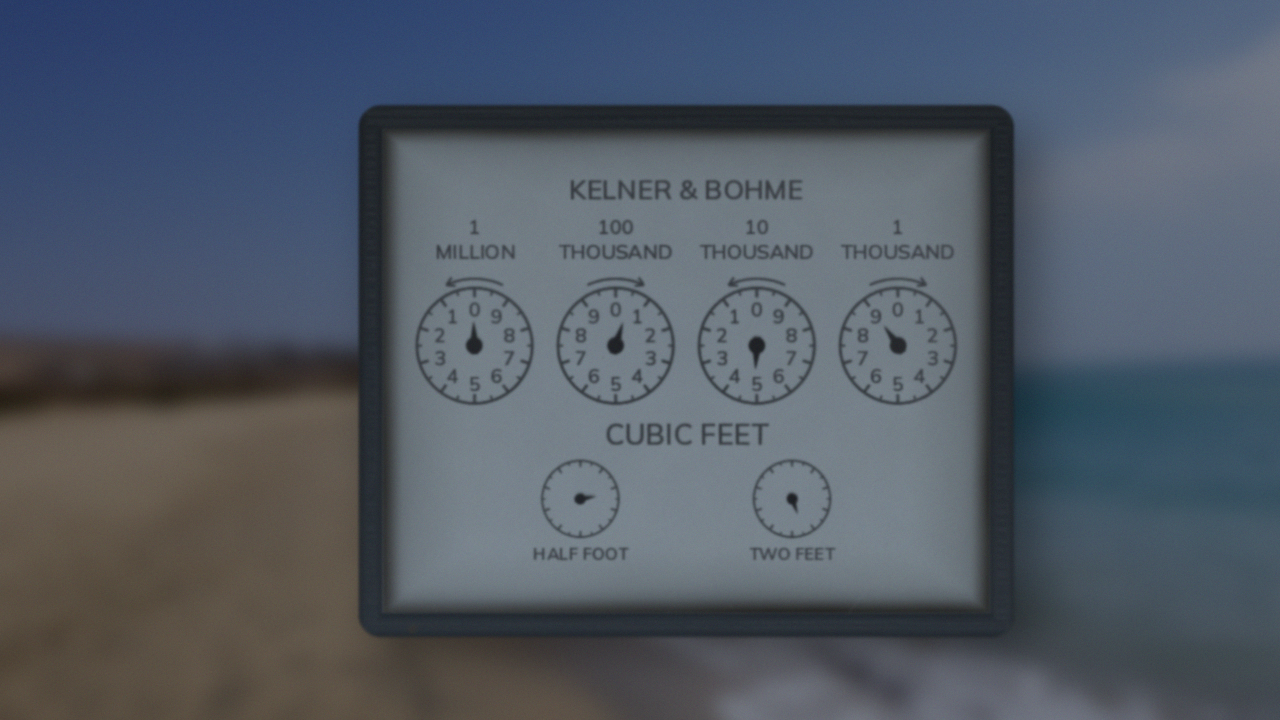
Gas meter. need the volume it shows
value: 4900 ft³
